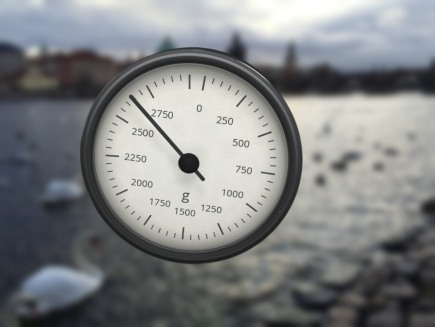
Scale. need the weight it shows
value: 2650 g
